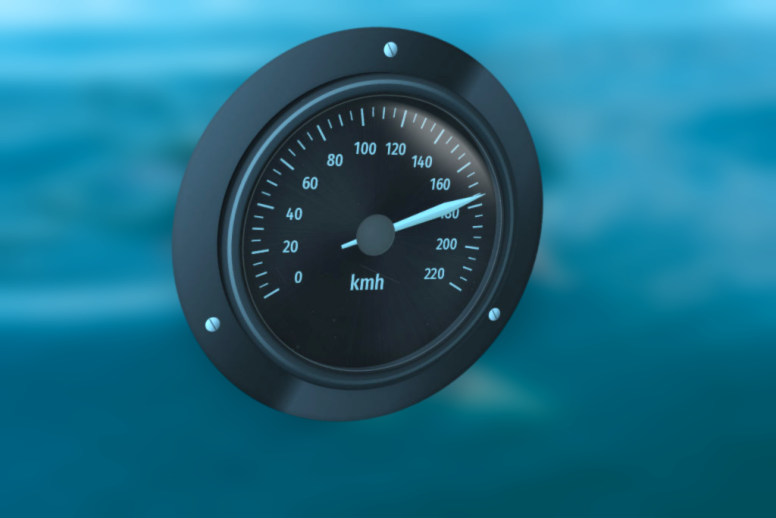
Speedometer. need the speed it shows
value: 175 km/h
